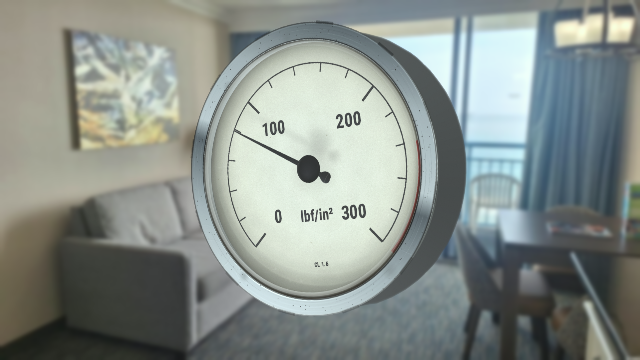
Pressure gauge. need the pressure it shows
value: 80 psi
